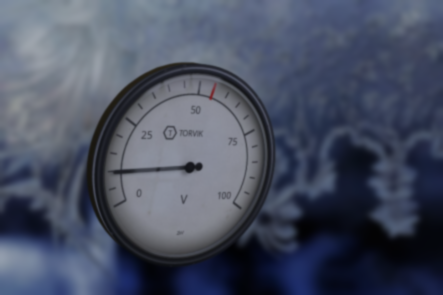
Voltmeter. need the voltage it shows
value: 10 V
